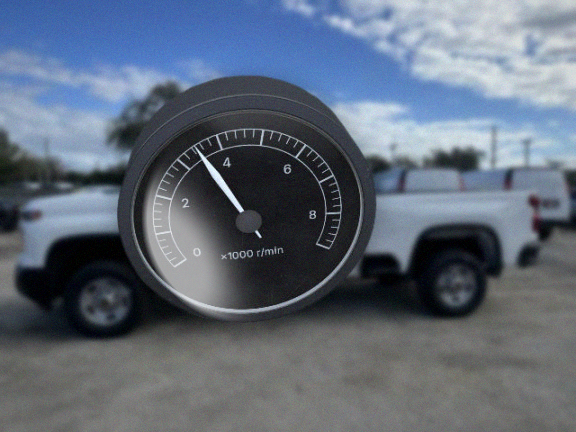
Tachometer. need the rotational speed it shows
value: 3500 rpm
